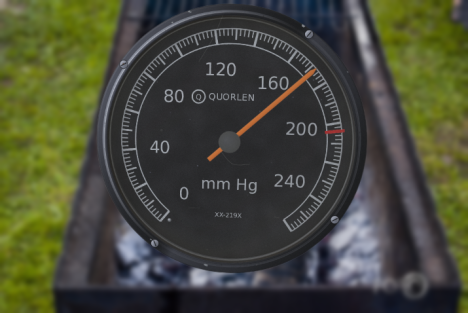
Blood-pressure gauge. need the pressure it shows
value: 172 mmHg
